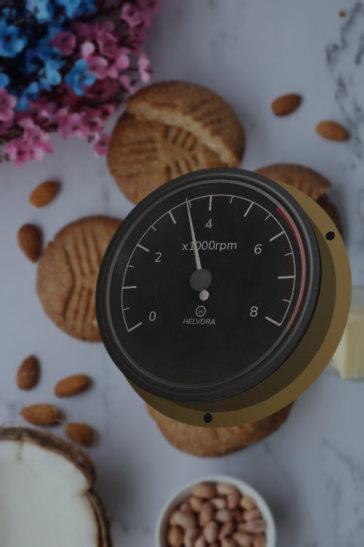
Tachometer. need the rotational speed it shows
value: 3500 rpm
